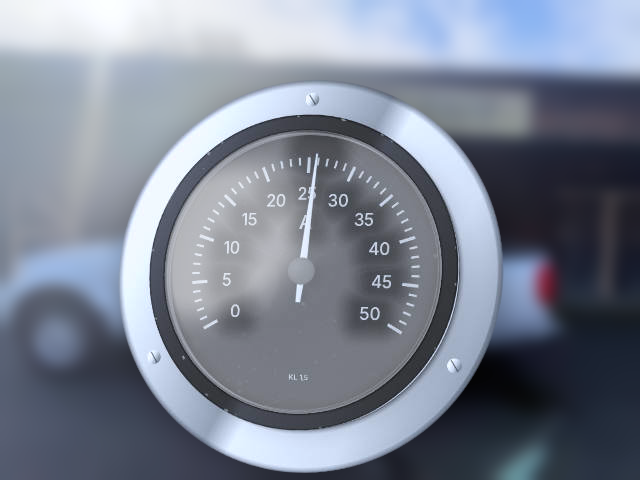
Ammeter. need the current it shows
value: 26 A
